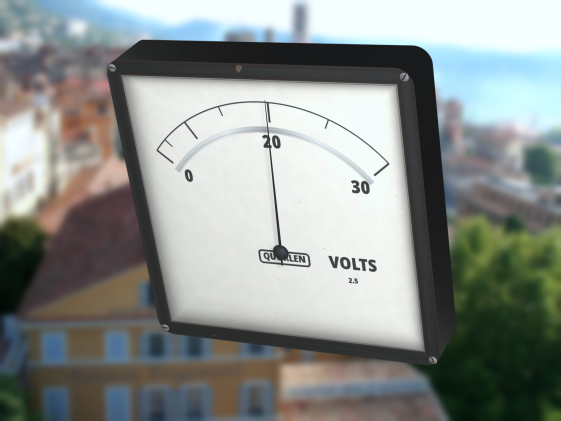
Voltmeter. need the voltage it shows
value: 20 V
